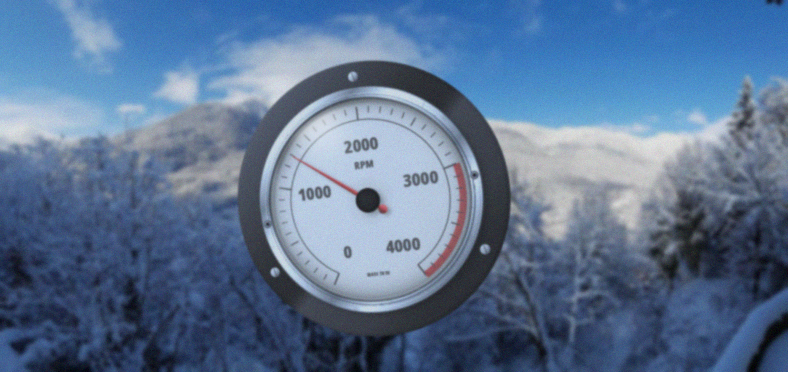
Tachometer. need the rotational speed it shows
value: 1300 rpm
